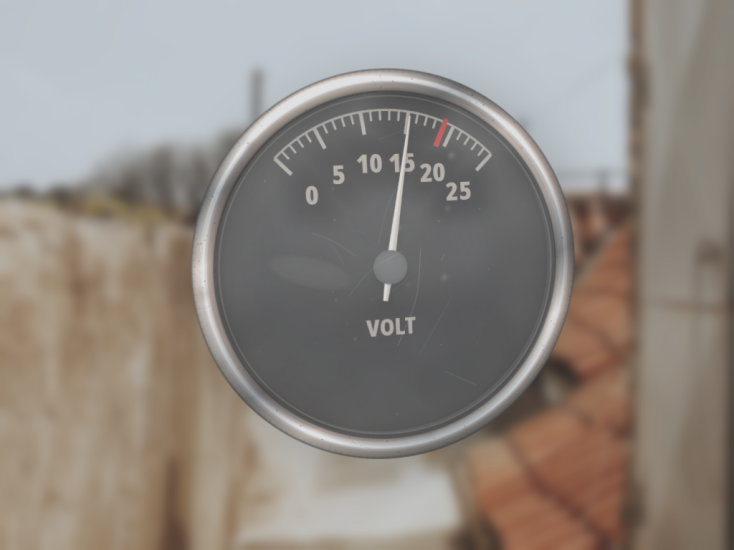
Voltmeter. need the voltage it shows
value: 15 V
